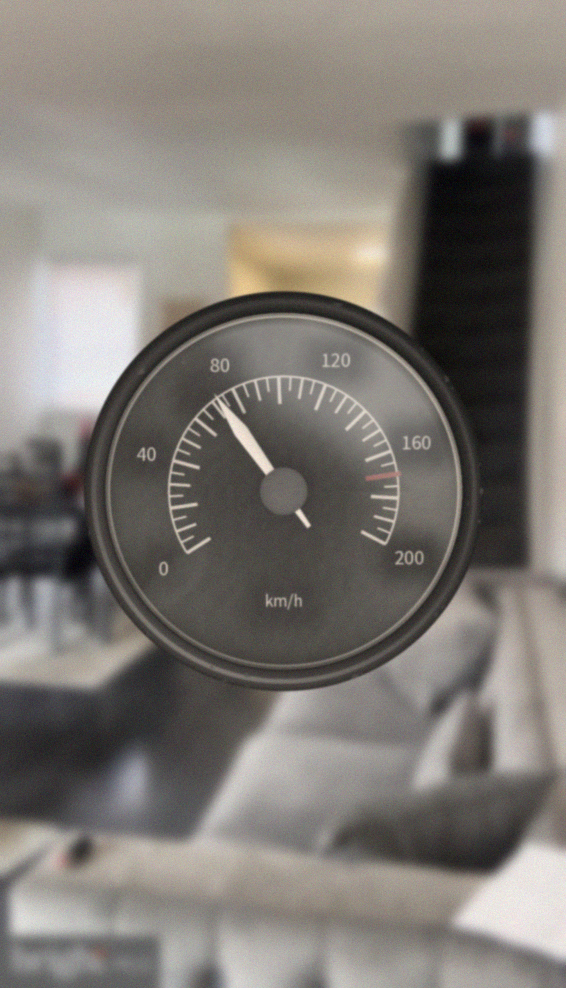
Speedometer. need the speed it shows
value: 72.5 km/h
